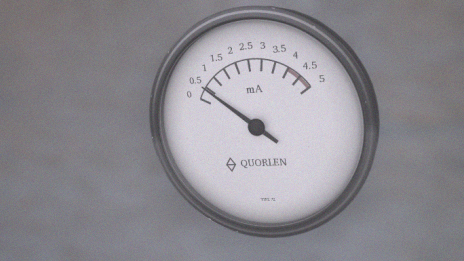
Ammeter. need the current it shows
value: 0.5 mA
